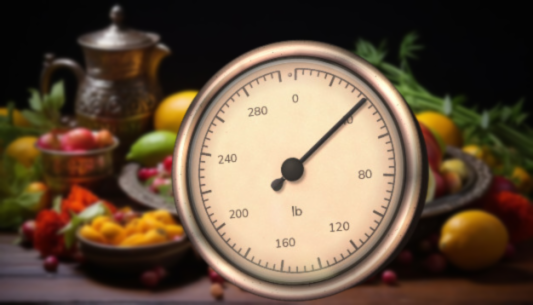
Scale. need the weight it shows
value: 40 lb
